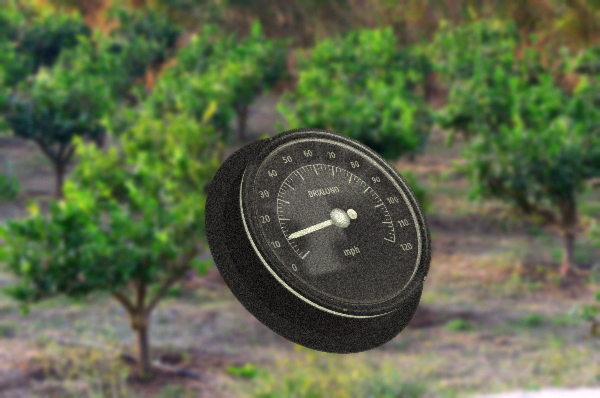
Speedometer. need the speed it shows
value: 10 mph
